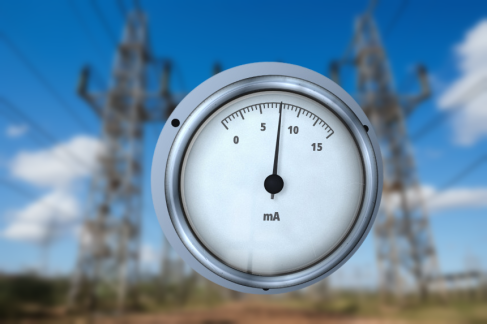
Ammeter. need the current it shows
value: 7.5 mA
